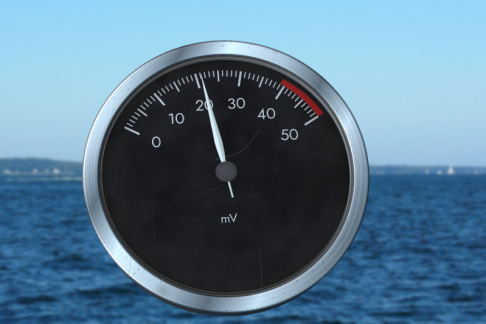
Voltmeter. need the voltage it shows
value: 21 mV
